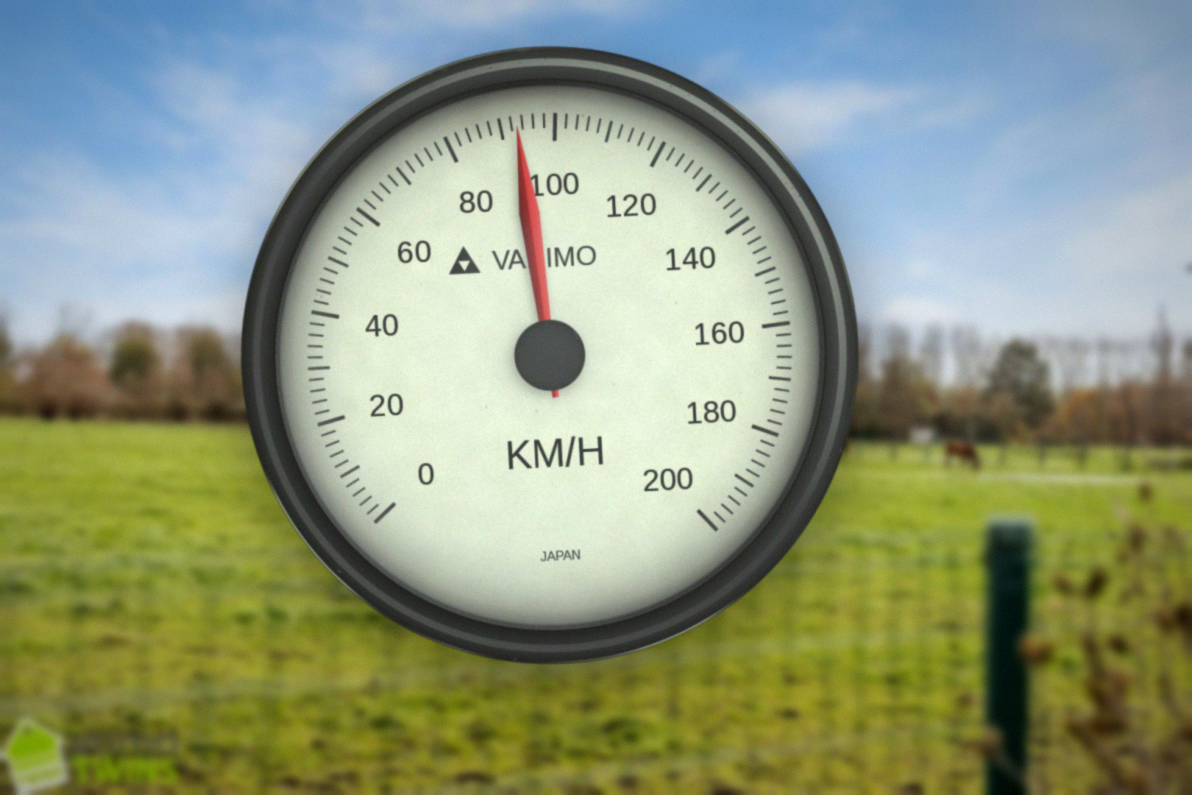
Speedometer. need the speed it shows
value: 93 km/h
